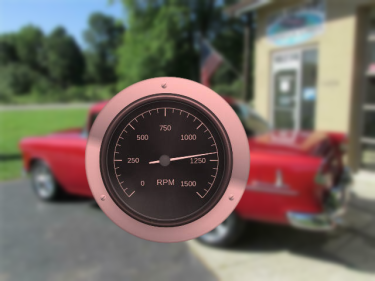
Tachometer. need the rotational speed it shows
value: 1200 rpm
